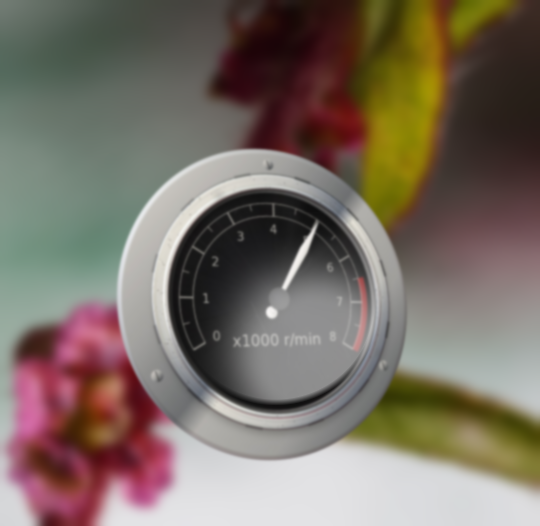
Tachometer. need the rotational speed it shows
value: 5000 rpm
